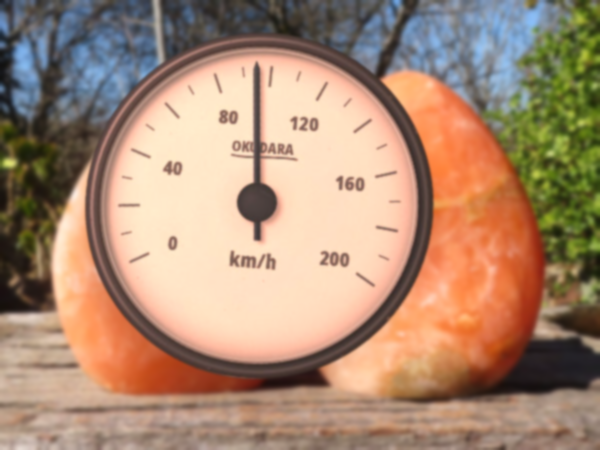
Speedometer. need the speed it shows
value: 95 km/h
